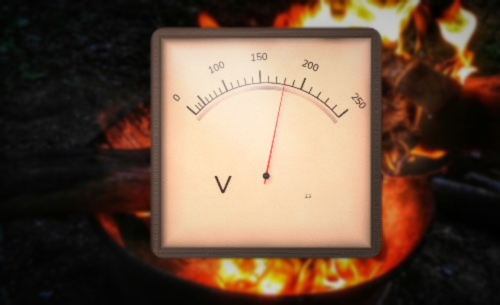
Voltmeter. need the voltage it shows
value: 180 V
